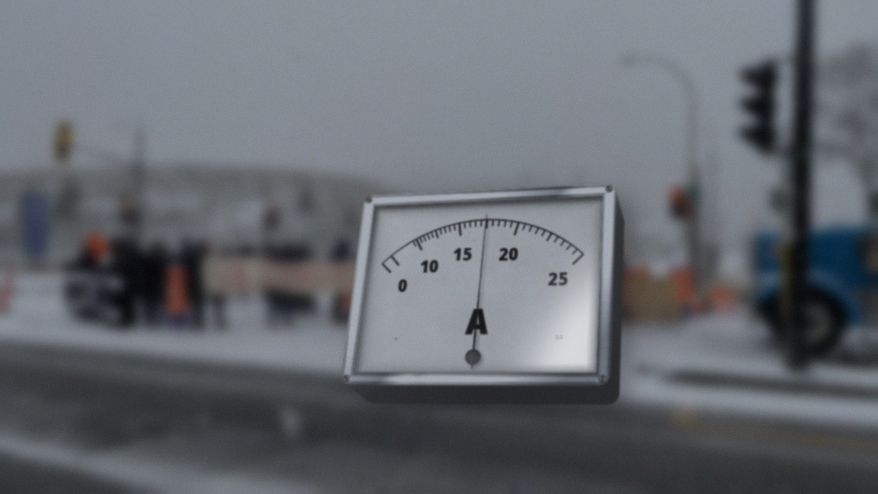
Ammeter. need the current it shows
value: 17.5 A
